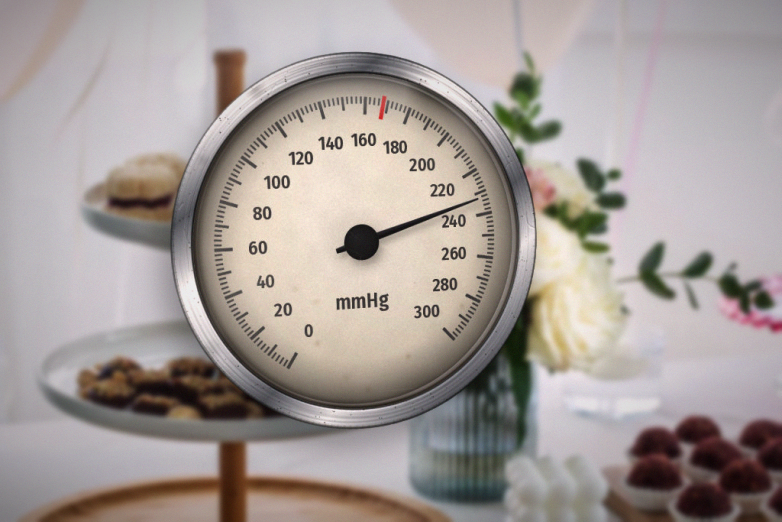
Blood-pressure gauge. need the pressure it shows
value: 232 mmHg
